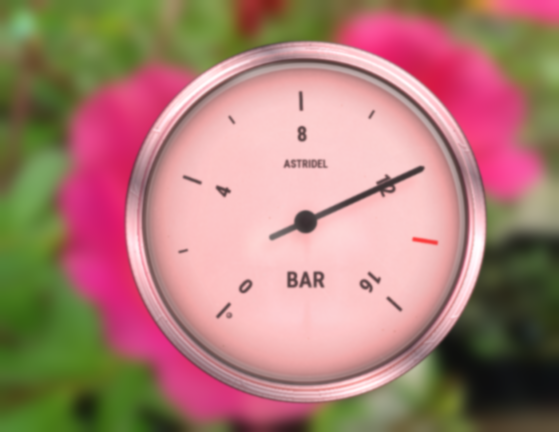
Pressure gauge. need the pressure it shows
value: 12 bar
